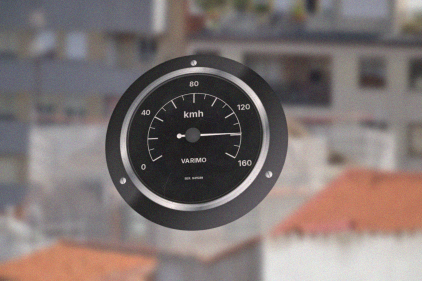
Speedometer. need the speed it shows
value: 140 km/h
